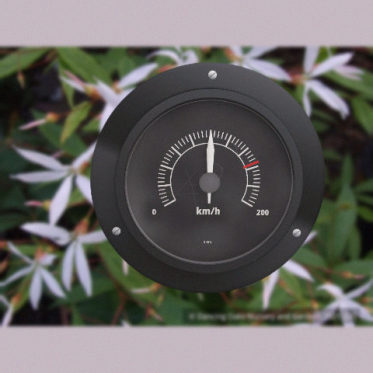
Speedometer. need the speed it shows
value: 100 km/h
